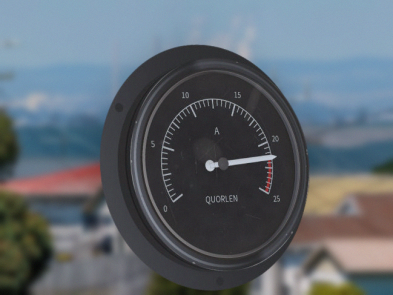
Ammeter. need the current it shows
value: 21.5 A
